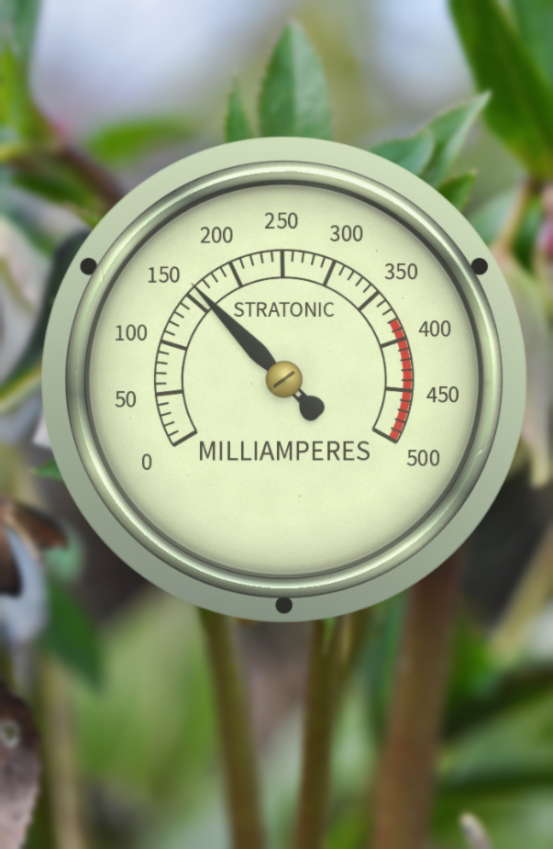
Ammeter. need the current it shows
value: 160 mA
